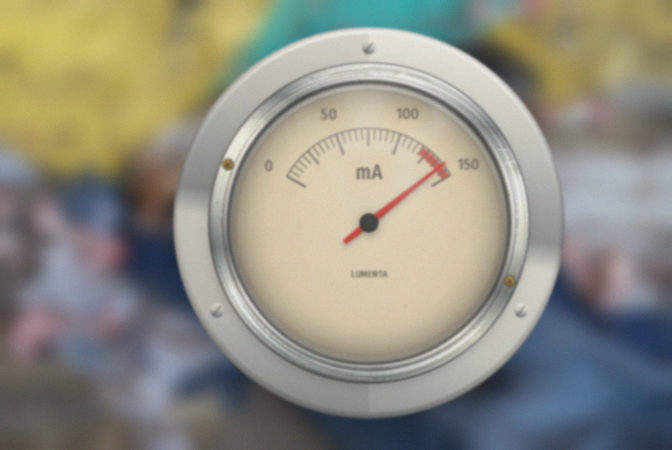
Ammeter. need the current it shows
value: 140 mA
